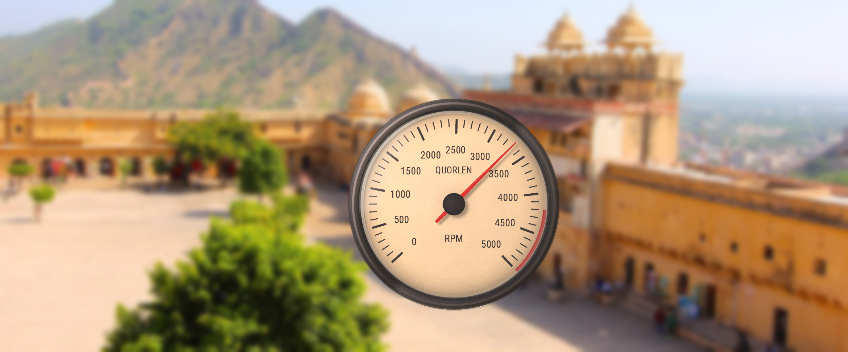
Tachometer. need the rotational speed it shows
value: 3300 rpm
